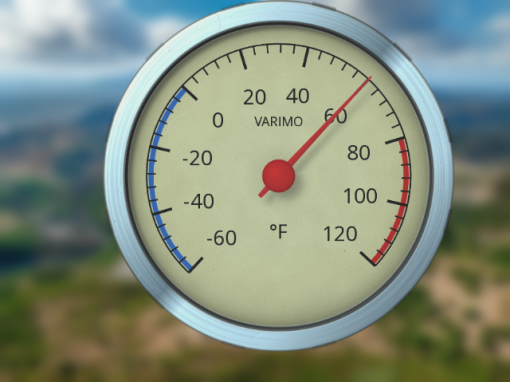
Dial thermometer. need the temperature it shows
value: 60 °F
